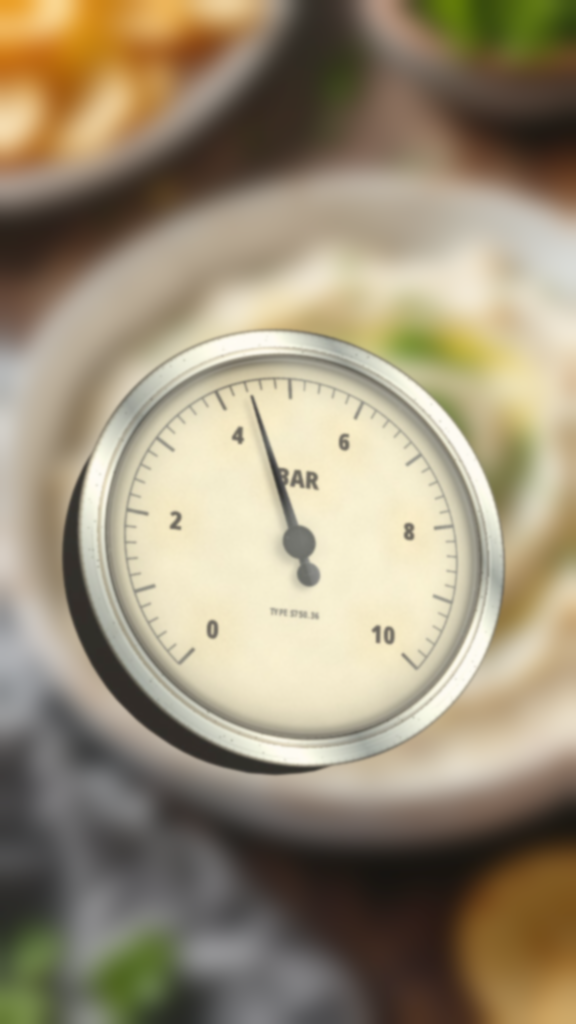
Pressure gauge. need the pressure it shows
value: 4.4 bar
